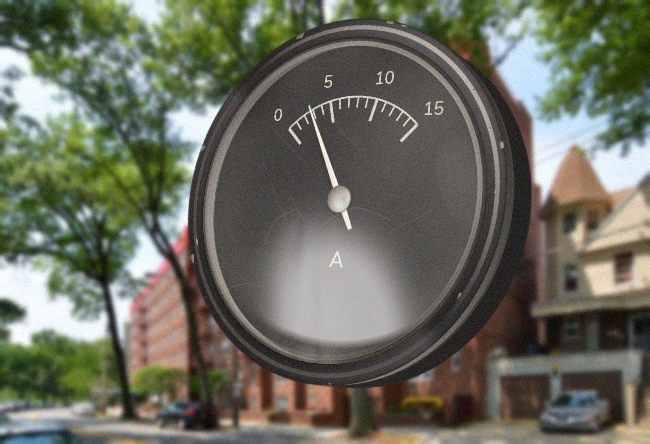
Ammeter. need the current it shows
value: 3 A
